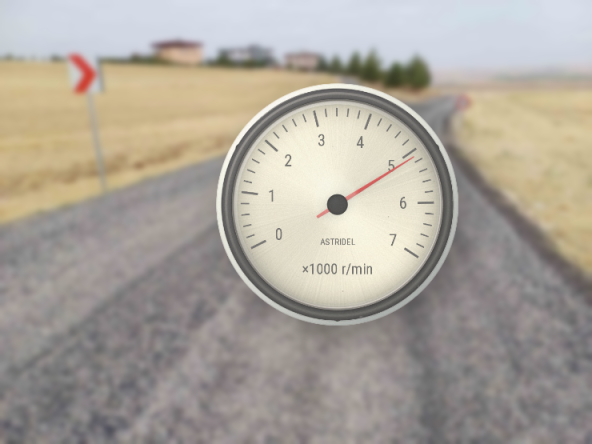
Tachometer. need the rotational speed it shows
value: 5100 rpm
